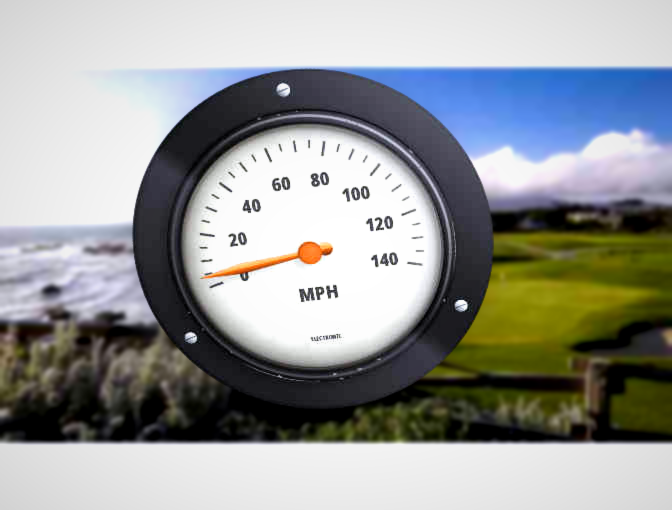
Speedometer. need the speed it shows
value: 5 mph
